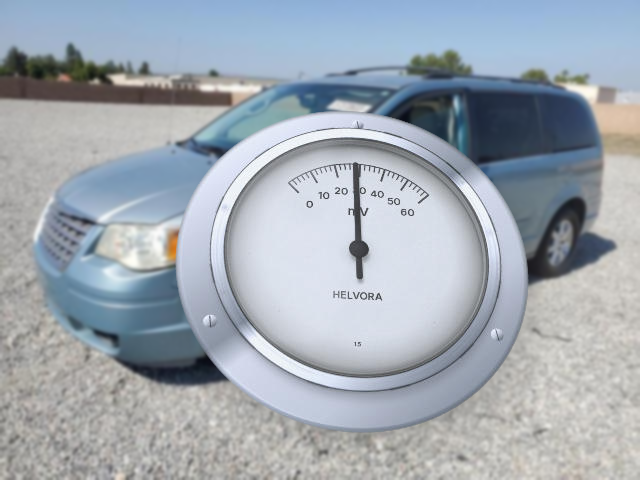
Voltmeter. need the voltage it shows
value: 28 mV
